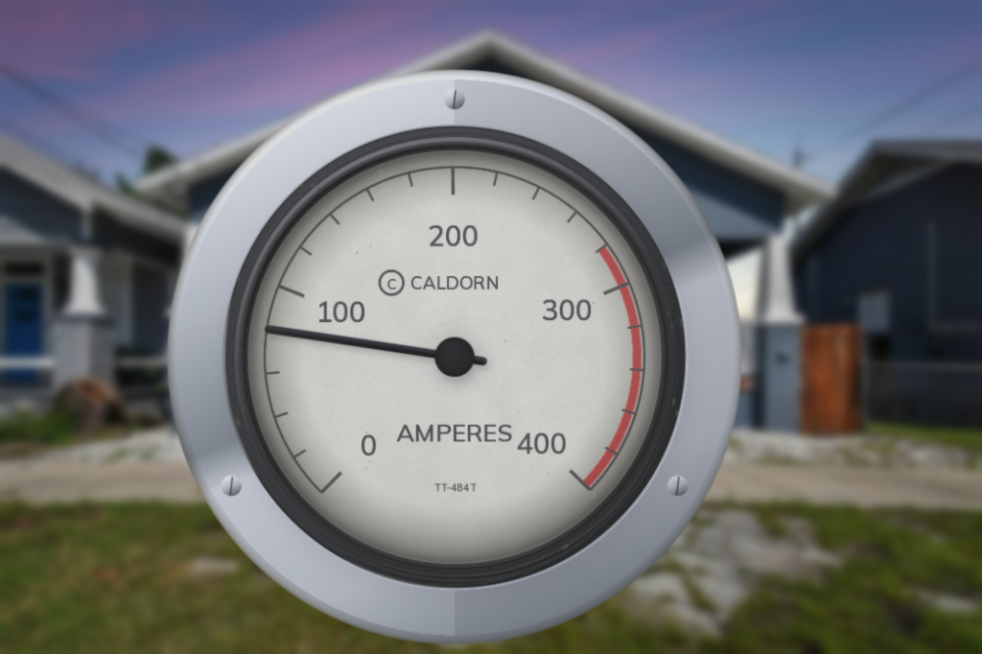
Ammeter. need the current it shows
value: 80 A
